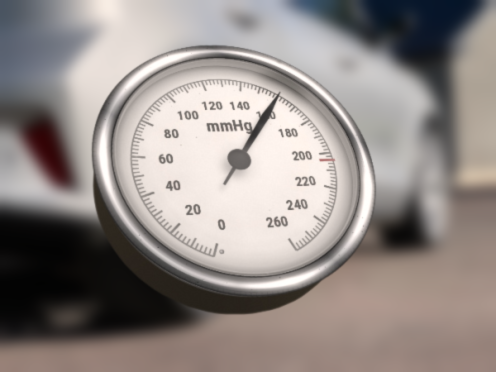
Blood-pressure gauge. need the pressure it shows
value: 160 mmHg
